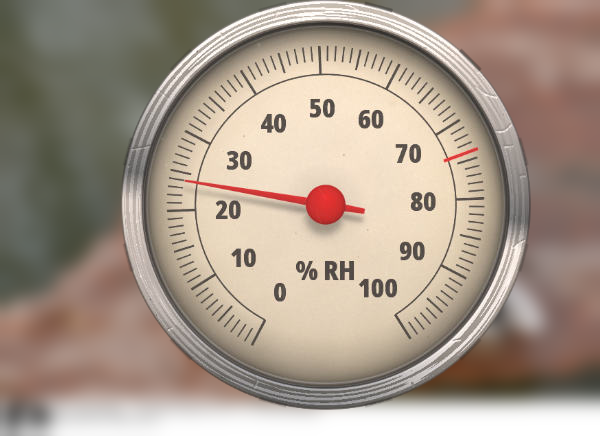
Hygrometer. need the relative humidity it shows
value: 24 %
